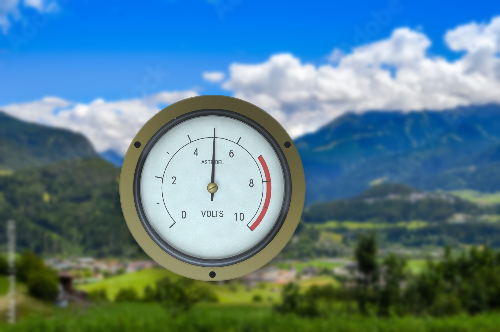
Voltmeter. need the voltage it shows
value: 5 V
